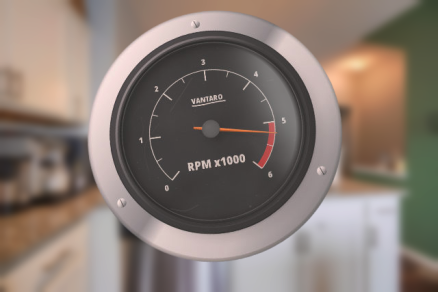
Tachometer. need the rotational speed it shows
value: 5250 rpm
